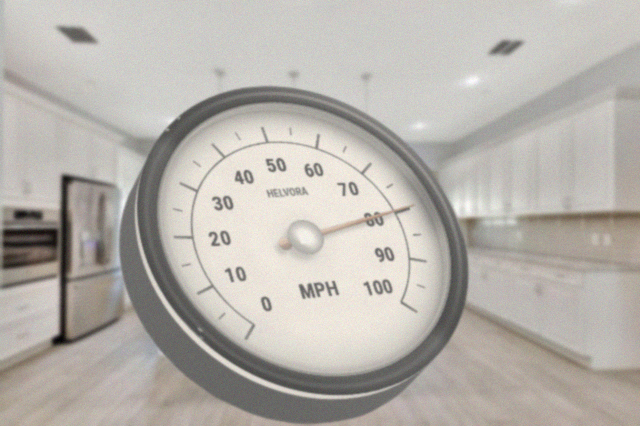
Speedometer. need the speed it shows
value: 80 mph
